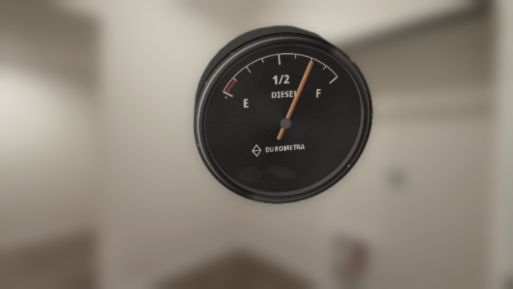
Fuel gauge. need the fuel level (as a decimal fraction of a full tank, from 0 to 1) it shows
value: 0.75
